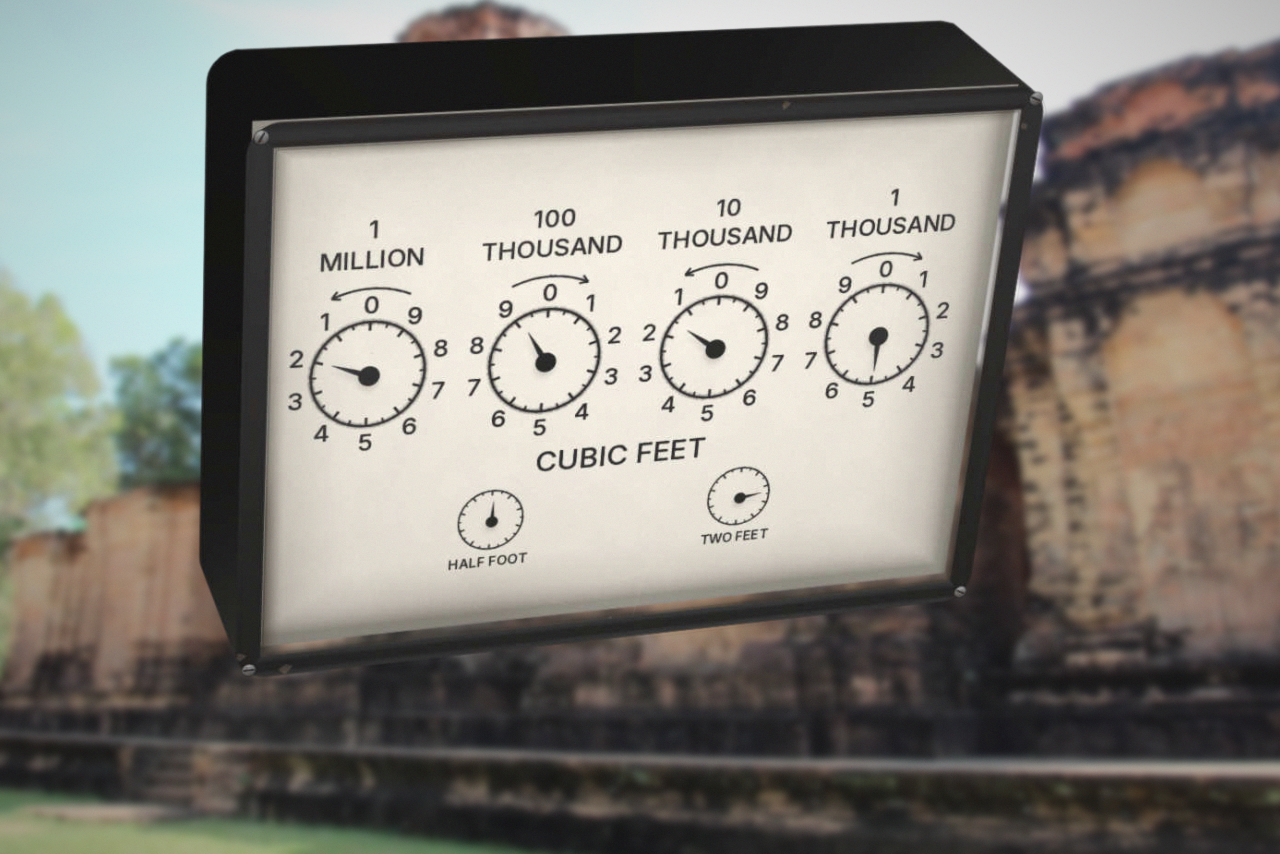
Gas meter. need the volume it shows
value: 191500 ft³
